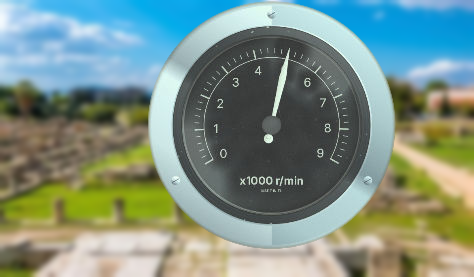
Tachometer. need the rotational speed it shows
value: 5000 rpm
